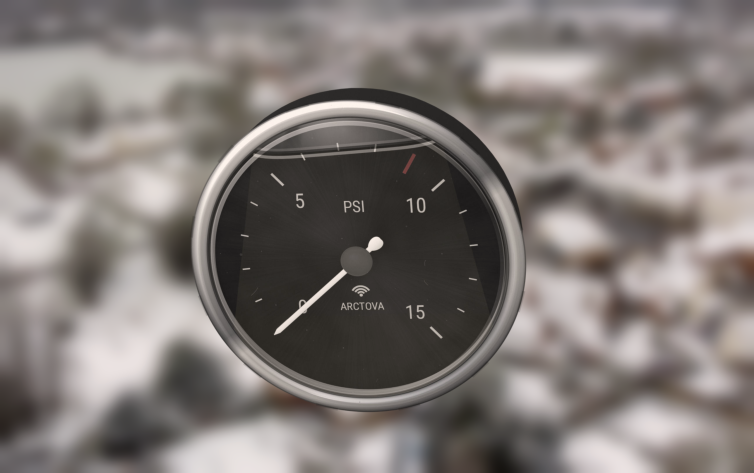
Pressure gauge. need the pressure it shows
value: 0 psi
